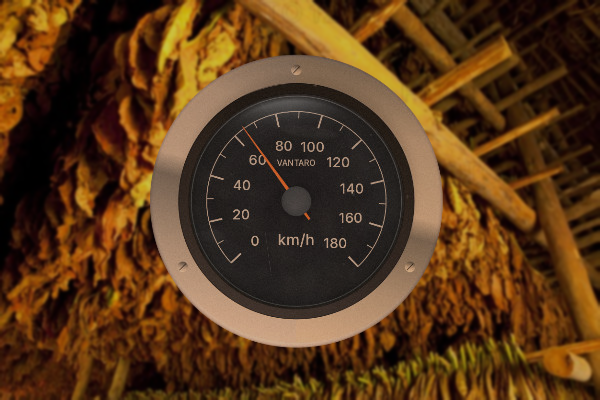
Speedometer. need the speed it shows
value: 65 km/h
